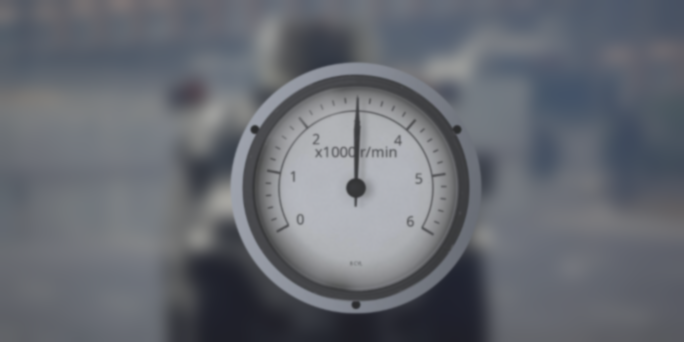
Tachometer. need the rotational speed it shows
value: 3000 rpm
